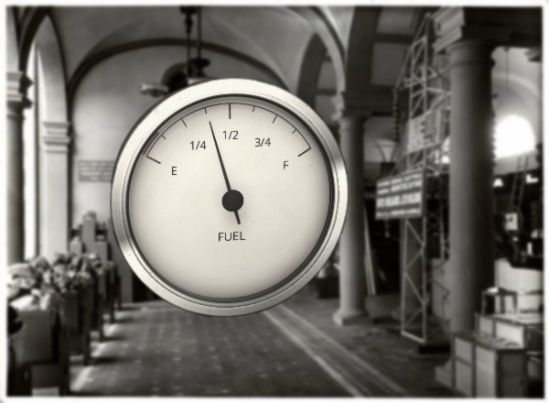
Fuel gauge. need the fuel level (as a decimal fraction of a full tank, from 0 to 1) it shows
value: 0.375
